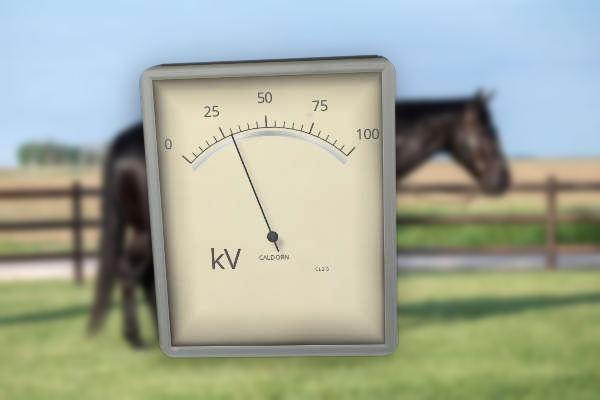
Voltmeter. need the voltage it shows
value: 30 kV
